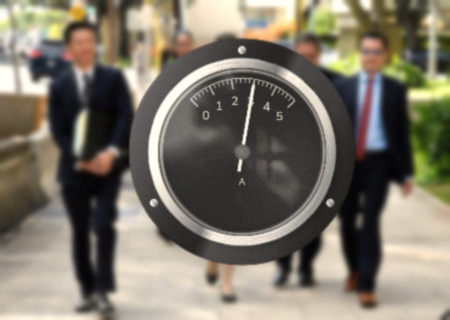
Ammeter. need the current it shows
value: 3 A
